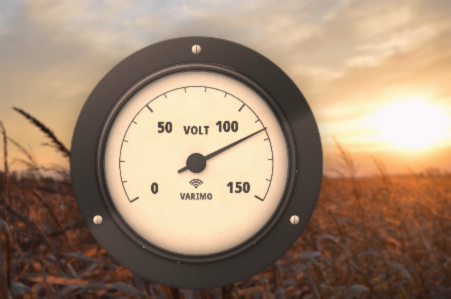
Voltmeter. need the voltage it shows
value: 115 V
